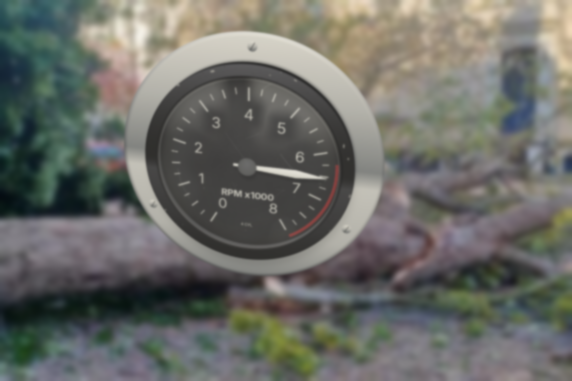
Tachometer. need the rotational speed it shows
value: 6500 rpm
